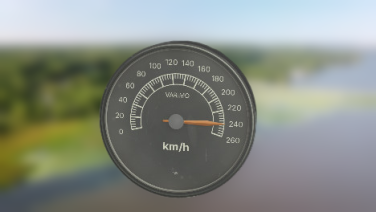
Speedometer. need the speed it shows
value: 240 km/h
